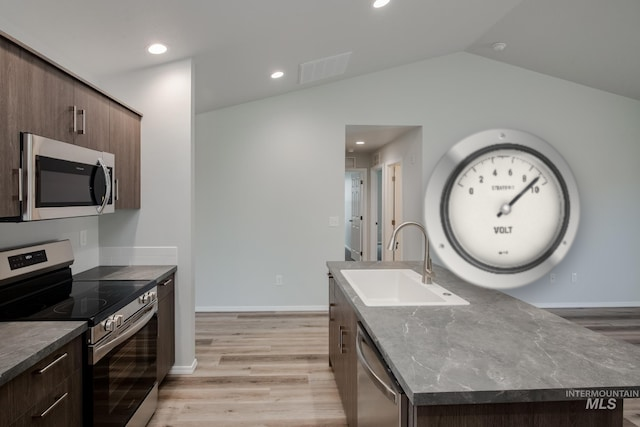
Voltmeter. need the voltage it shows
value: 9 V
